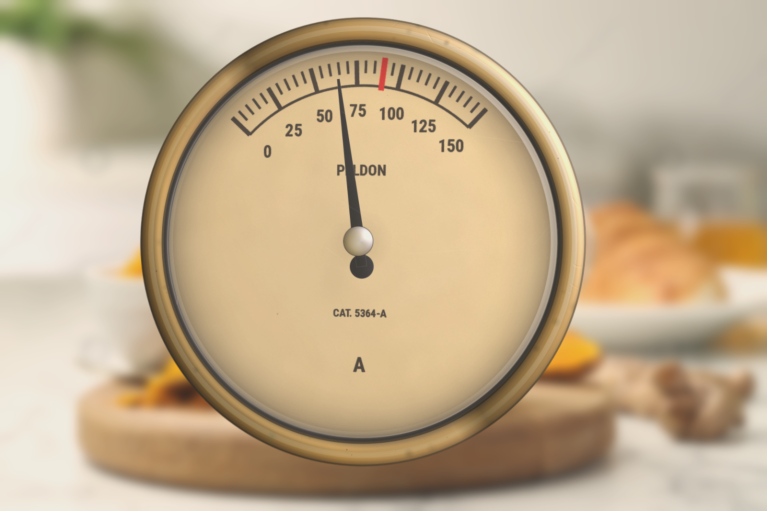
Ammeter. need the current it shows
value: 65 A
